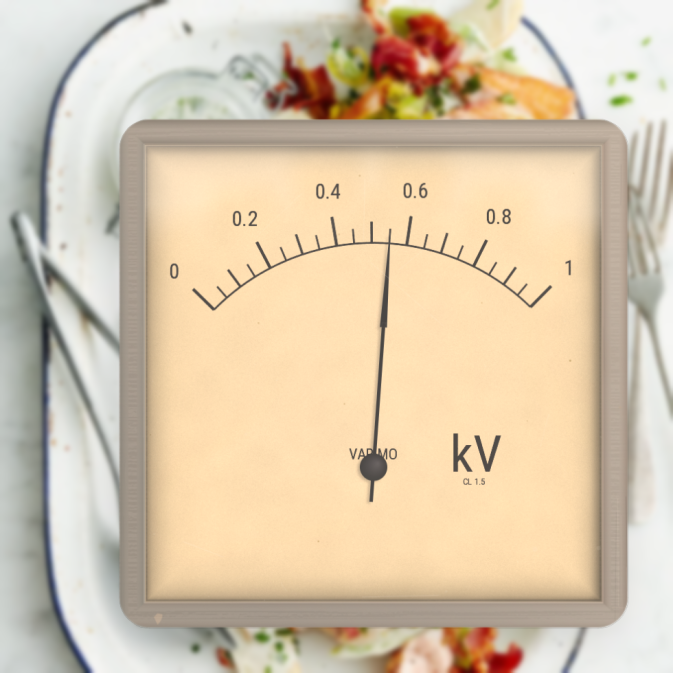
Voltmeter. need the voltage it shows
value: 0.55 kV
